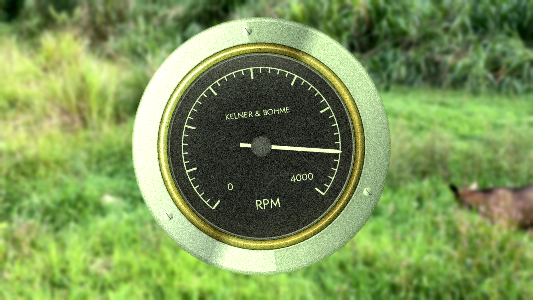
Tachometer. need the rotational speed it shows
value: 3500 rpm
